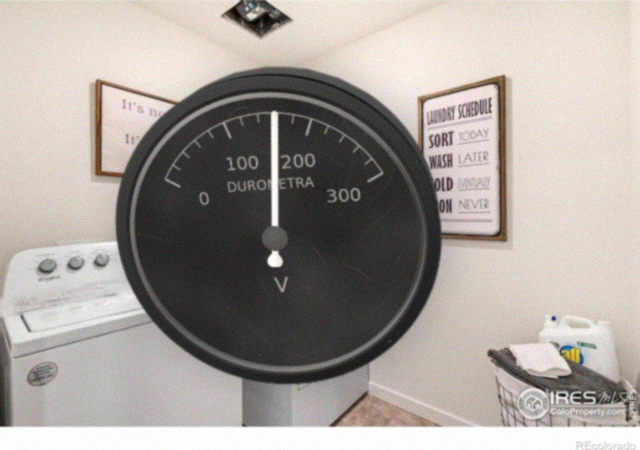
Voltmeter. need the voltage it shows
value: 160 V
